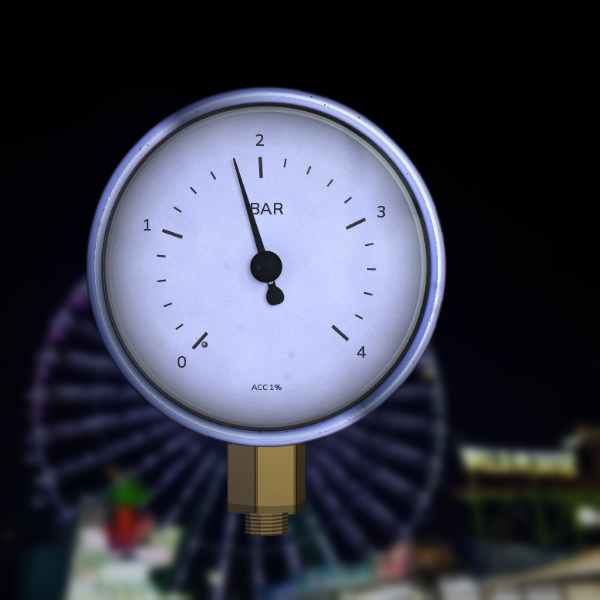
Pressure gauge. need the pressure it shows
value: 1.8 bar
